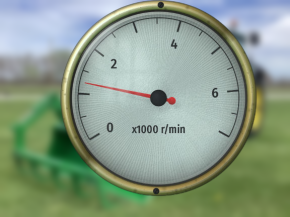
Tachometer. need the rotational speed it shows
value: 1250 rpm
